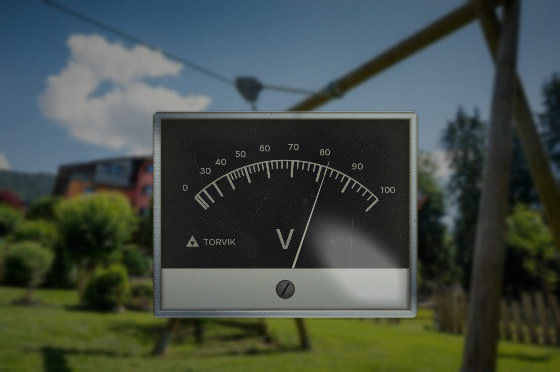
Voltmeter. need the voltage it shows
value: 82 V
